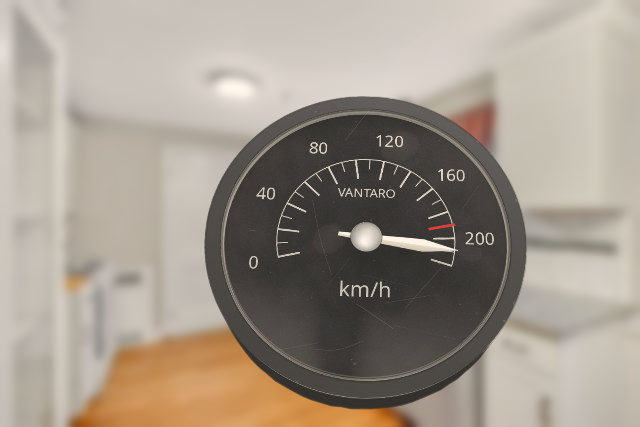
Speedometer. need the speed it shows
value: 210 km/h
